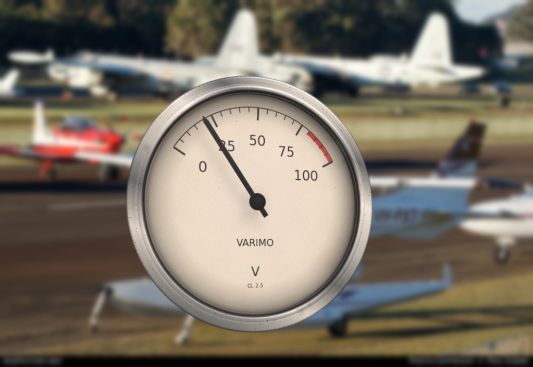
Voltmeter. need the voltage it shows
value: 20 V
